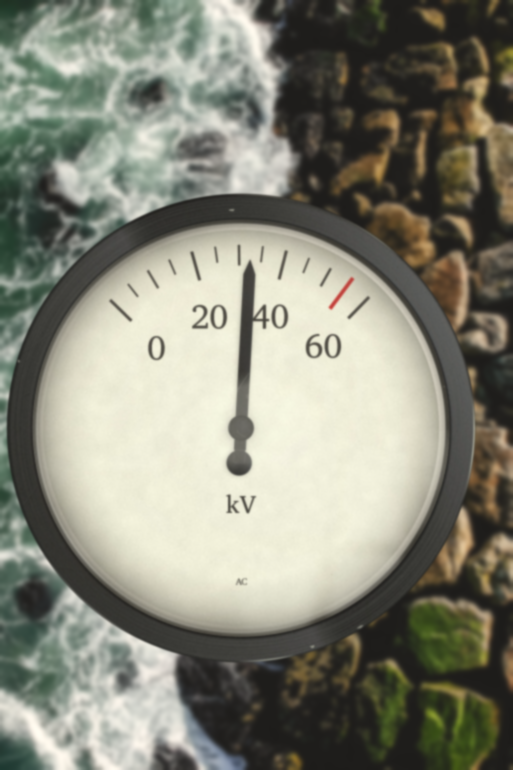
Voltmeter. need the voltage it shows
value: 32.5 kV
